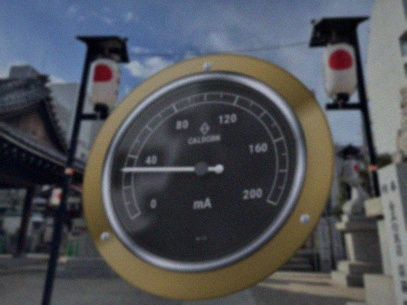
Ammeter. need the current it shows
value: 30 mA
